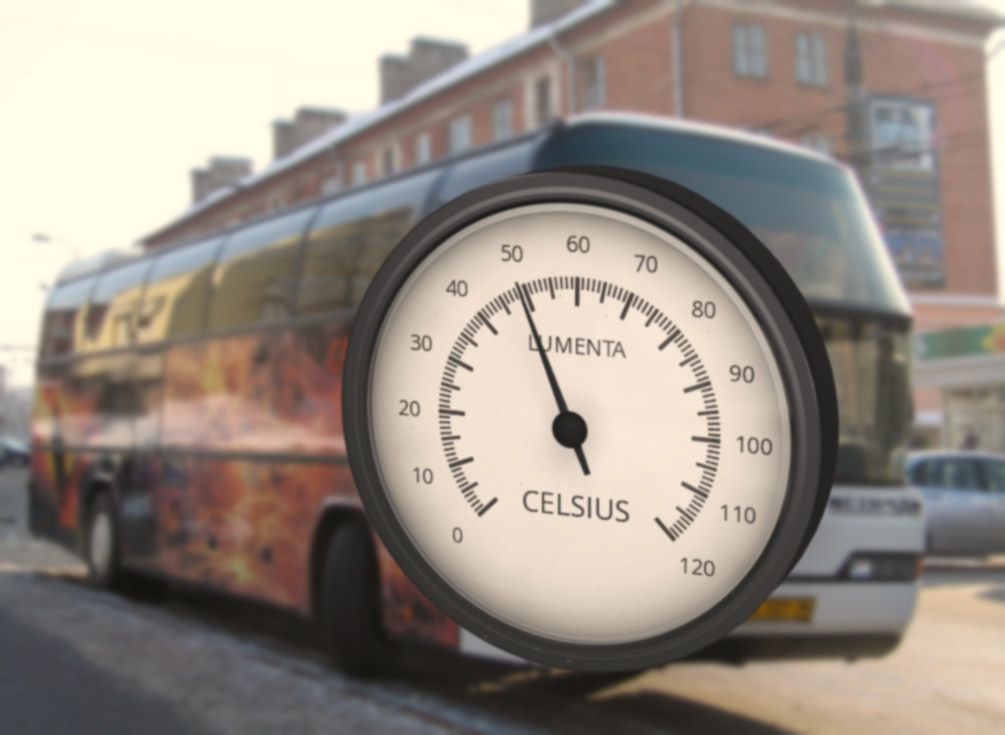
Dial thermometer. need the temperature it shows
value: 50 °C
